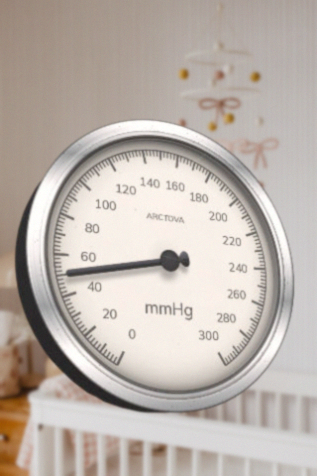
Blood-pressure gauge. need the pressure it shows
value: 50 mmHg
